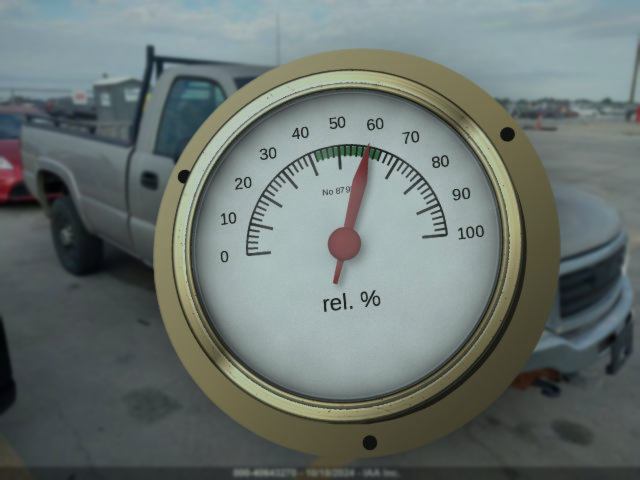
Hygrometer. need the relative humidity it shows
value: 60 %
